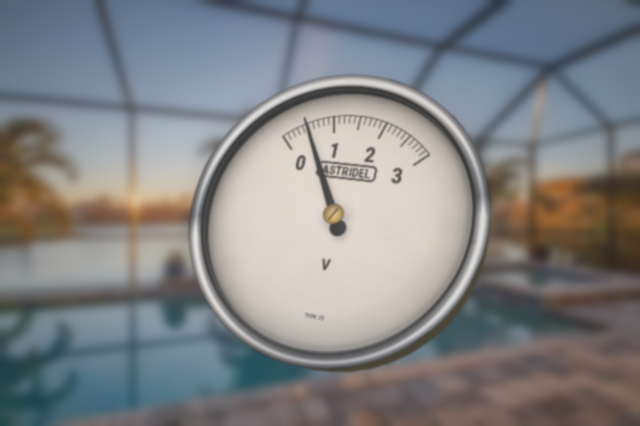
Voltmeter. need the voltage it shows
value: 0.5 V
